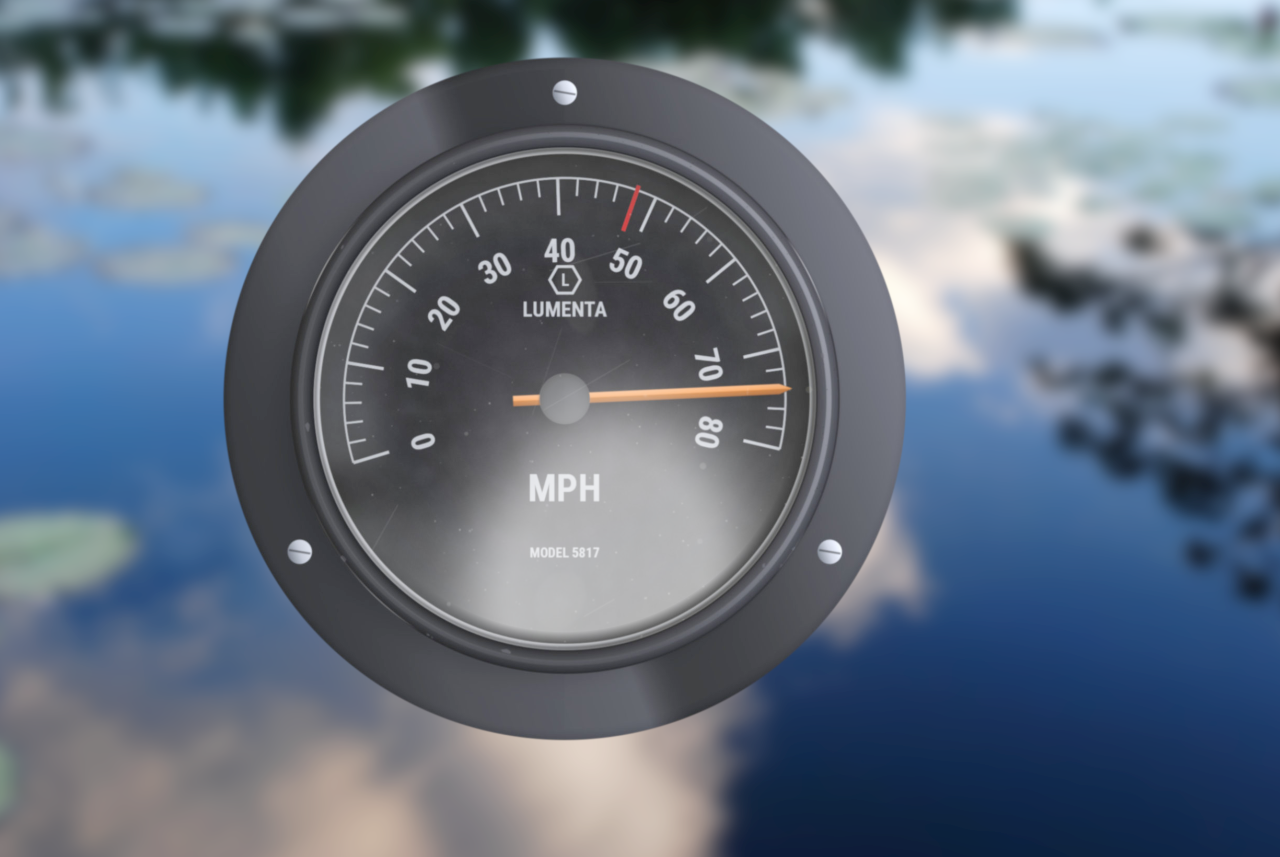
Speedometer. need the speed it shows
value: 74 mph
